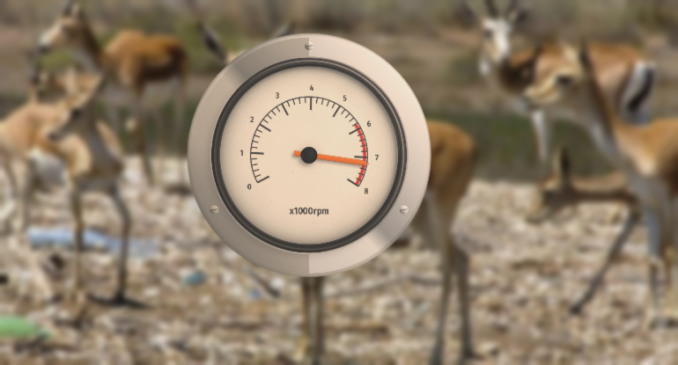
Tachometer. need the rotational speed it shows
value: 7200 rpm
